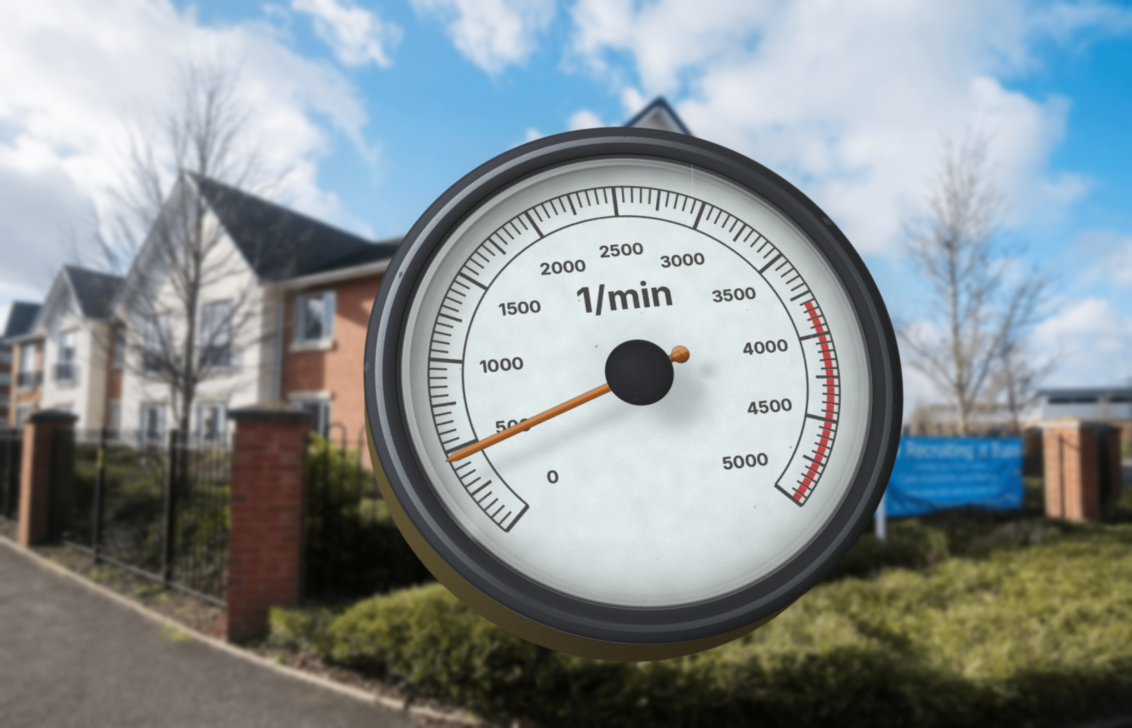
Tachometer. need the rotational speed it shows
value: 450 rpm
